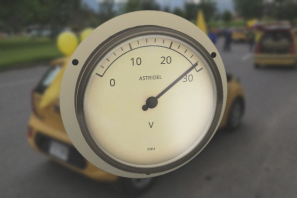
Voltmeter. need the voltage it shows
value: 28 V
